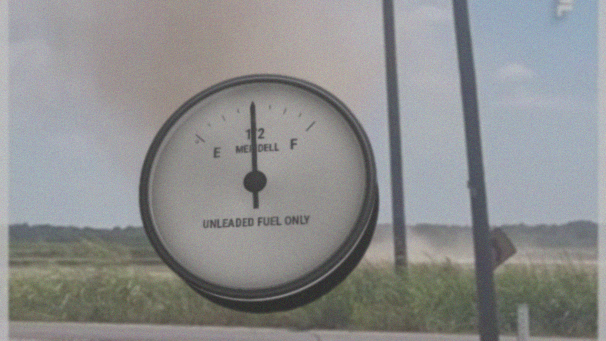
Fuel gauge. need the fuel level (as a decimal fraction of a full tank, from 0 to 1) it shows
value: 0.5
